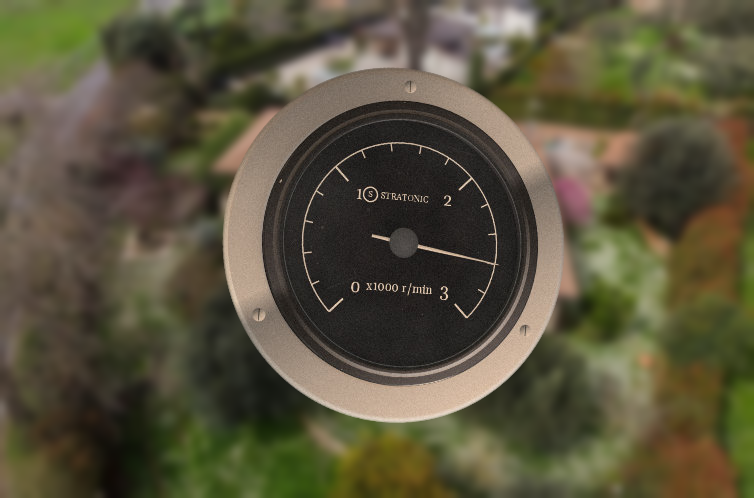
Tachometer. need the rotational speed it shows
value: 2600 rpm
